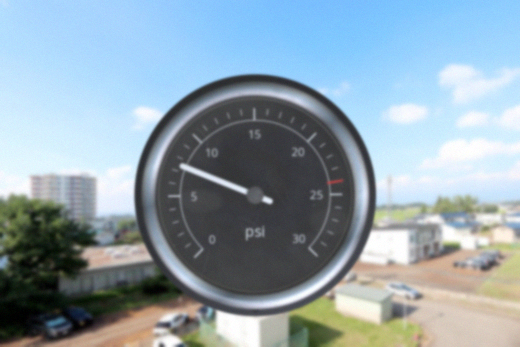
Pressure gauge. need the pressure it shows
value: 7.5 psi
